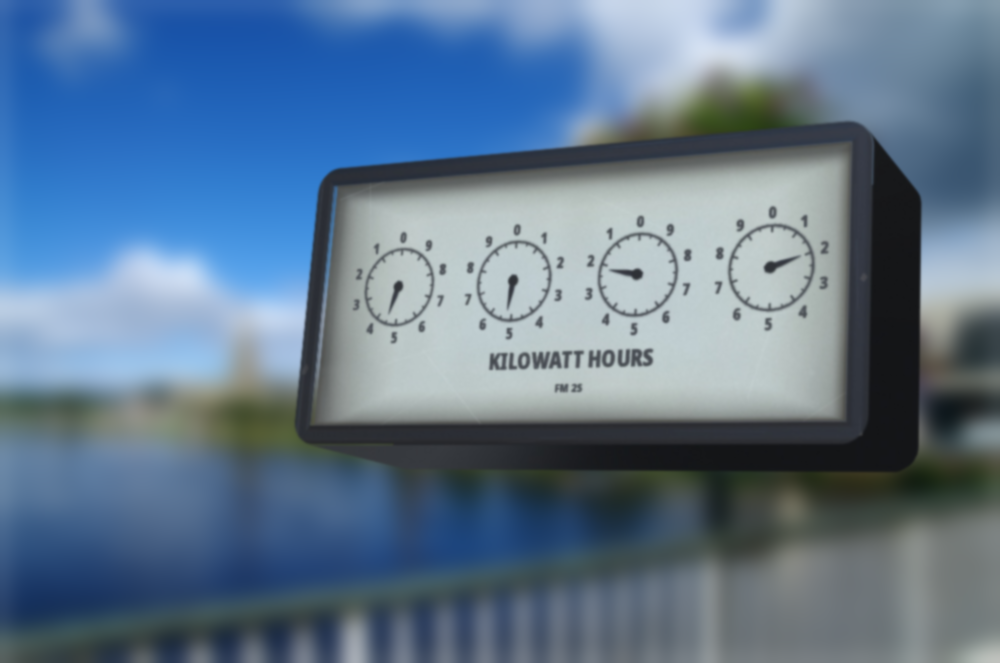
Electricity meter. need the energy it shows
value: 4522 kWh
